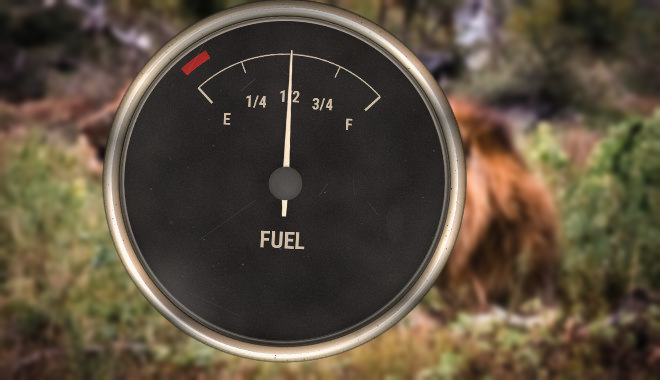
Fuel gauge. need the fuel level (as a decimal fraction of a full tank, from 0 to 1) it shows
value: 0.5
